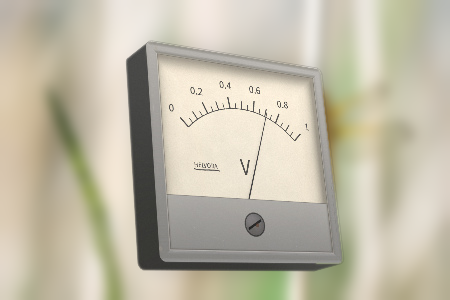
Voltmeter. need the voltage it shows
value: 0.7 V
